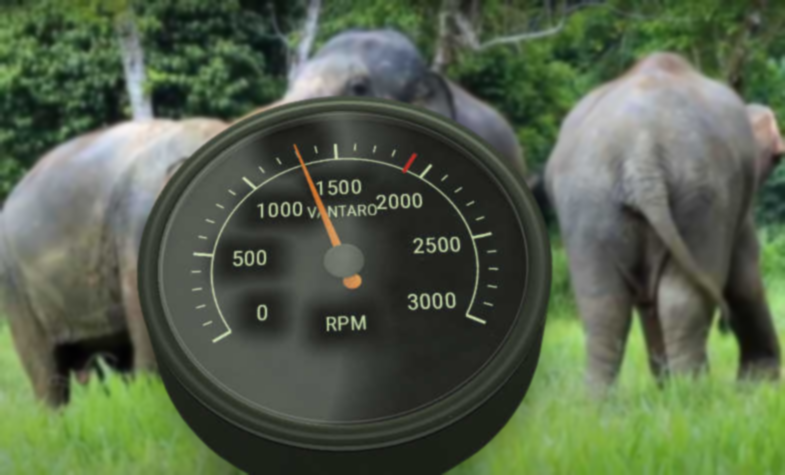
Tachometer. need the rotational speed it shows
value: 1300 rpm
